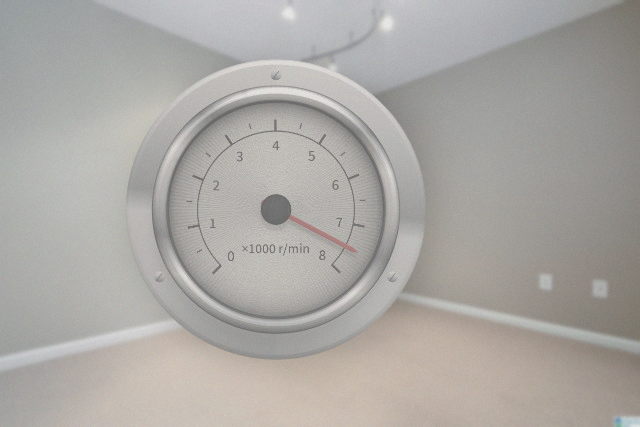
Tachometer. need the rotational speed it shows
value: 7500 rpm
